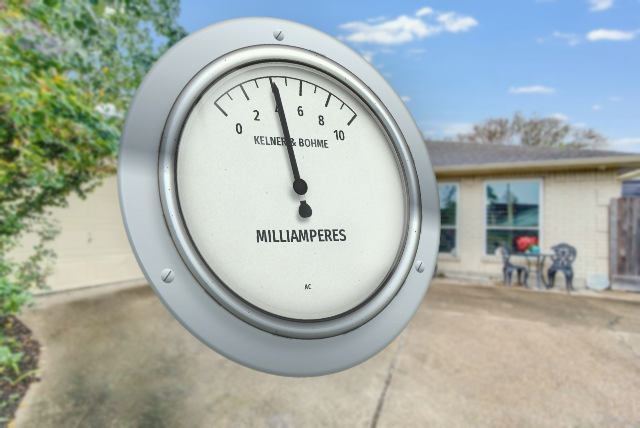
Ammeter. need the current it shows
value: 4 mA
